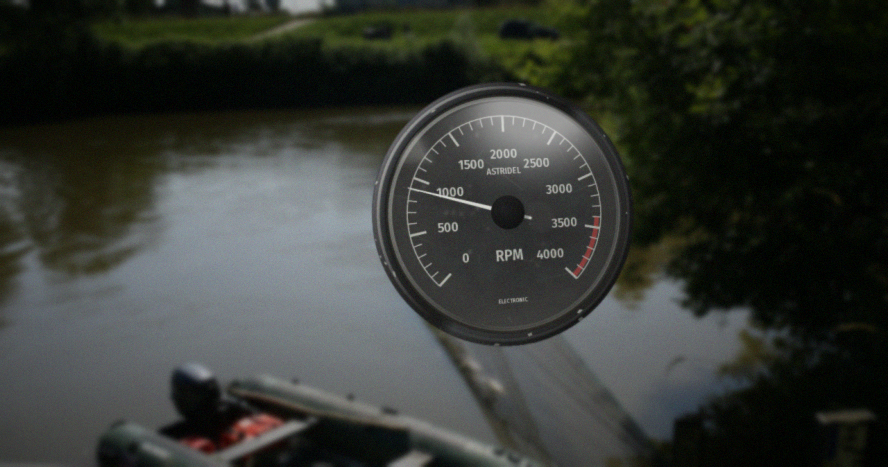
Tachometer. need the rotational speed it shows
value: 900 rpm
